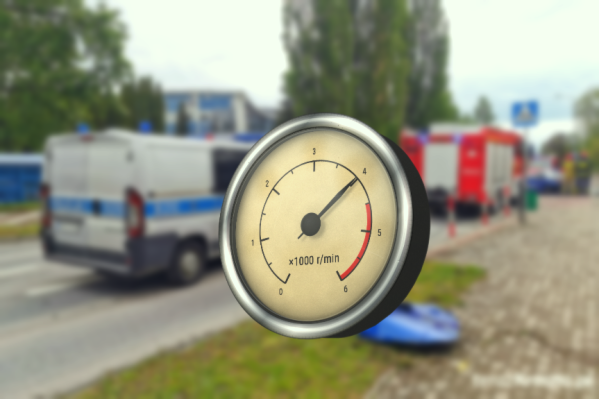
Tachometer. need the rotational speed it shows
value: 4000 rpm
